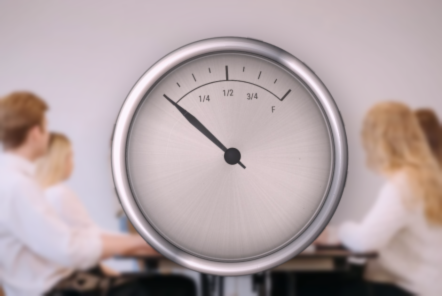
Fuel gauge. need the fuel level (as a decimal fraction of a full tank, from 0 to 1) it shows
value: 0
